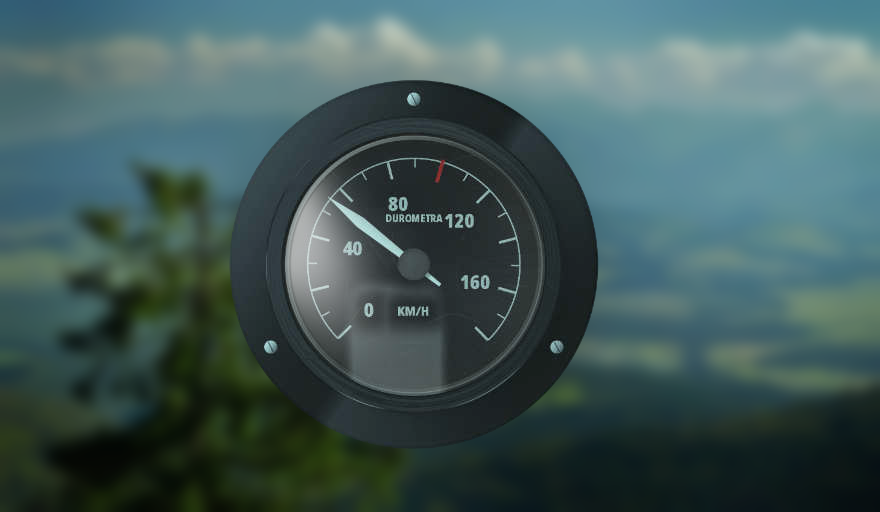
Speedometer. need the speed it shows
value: 55 km/h
